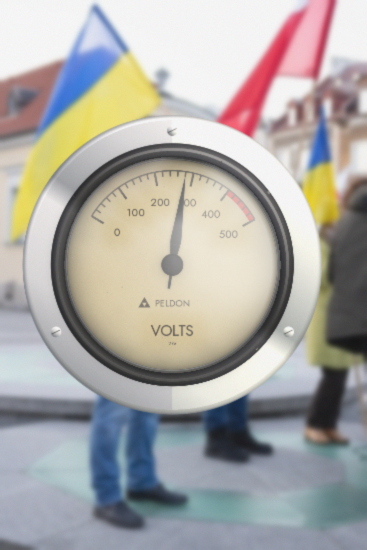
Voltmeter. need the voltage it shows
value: 280 V
